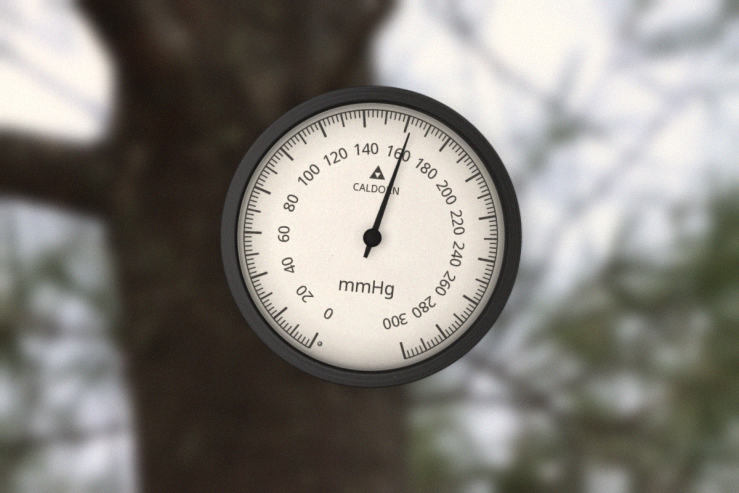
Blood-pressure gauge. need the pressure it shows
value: 162 mmHg
